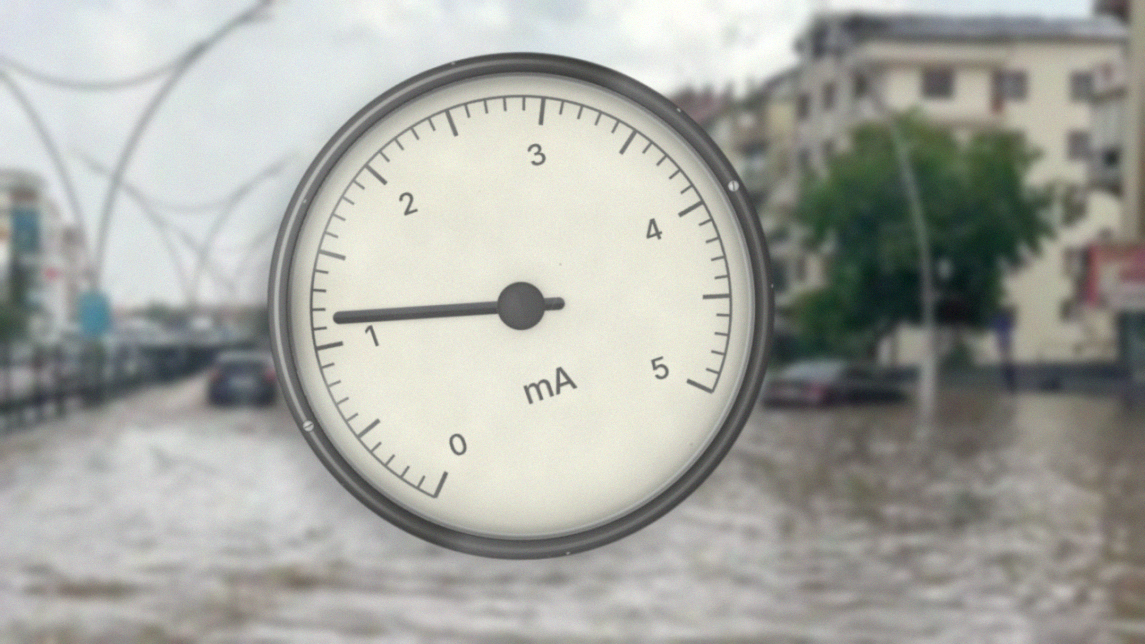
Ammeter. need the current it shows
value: 1.15 mA
